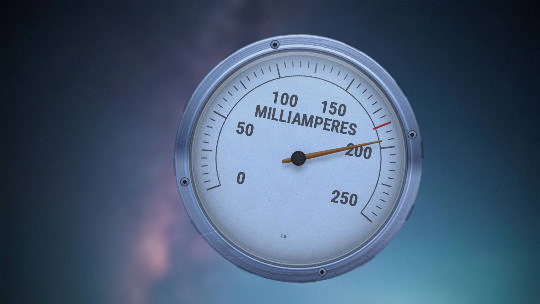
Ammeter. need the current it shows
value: 195 mA
